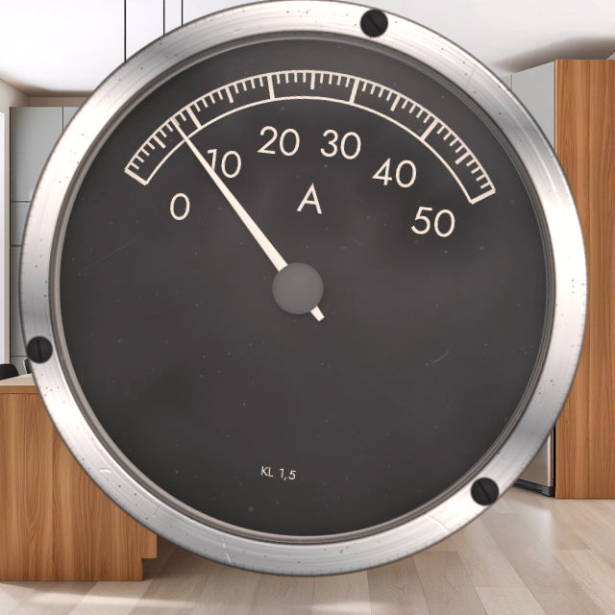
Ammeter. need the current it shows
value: 8 A
